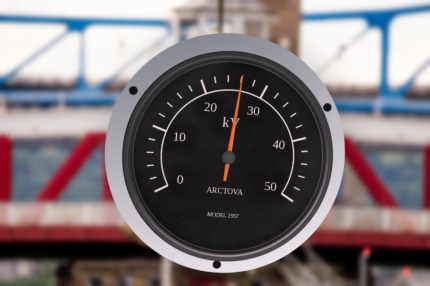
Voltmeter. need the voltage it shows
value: 26 kV
